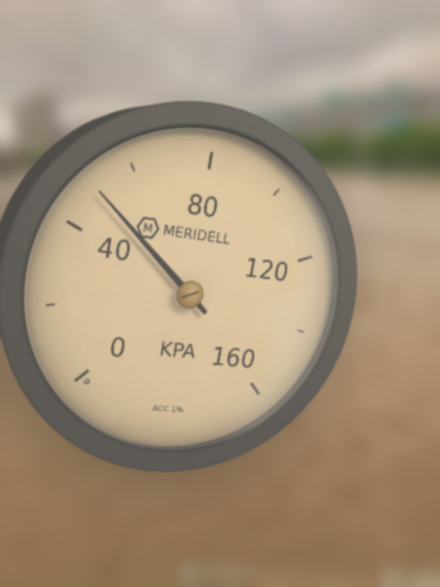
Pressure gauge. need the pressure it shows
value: 50 kPa
